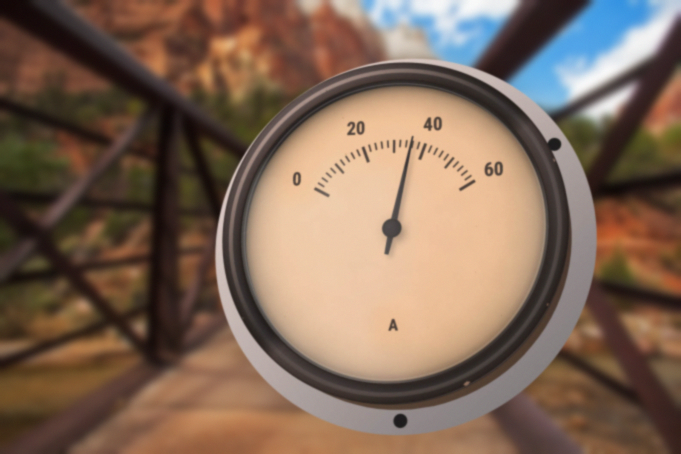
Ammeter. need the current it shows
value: 36 A
